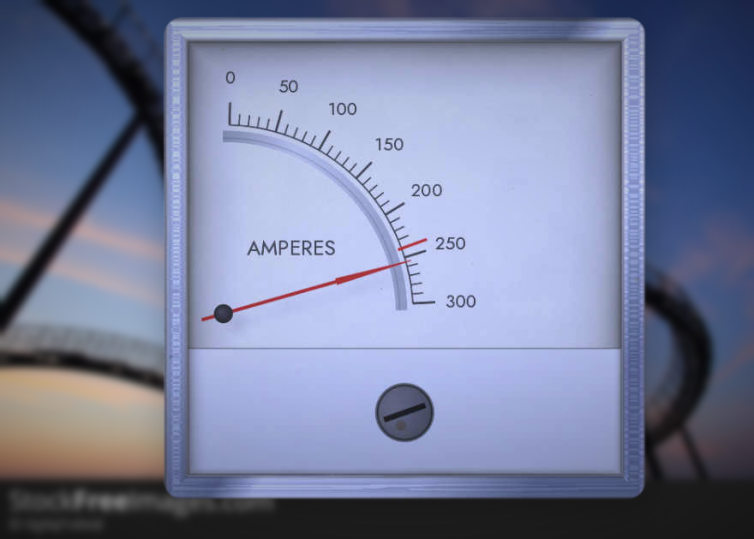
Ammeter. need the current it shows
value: 255 A
